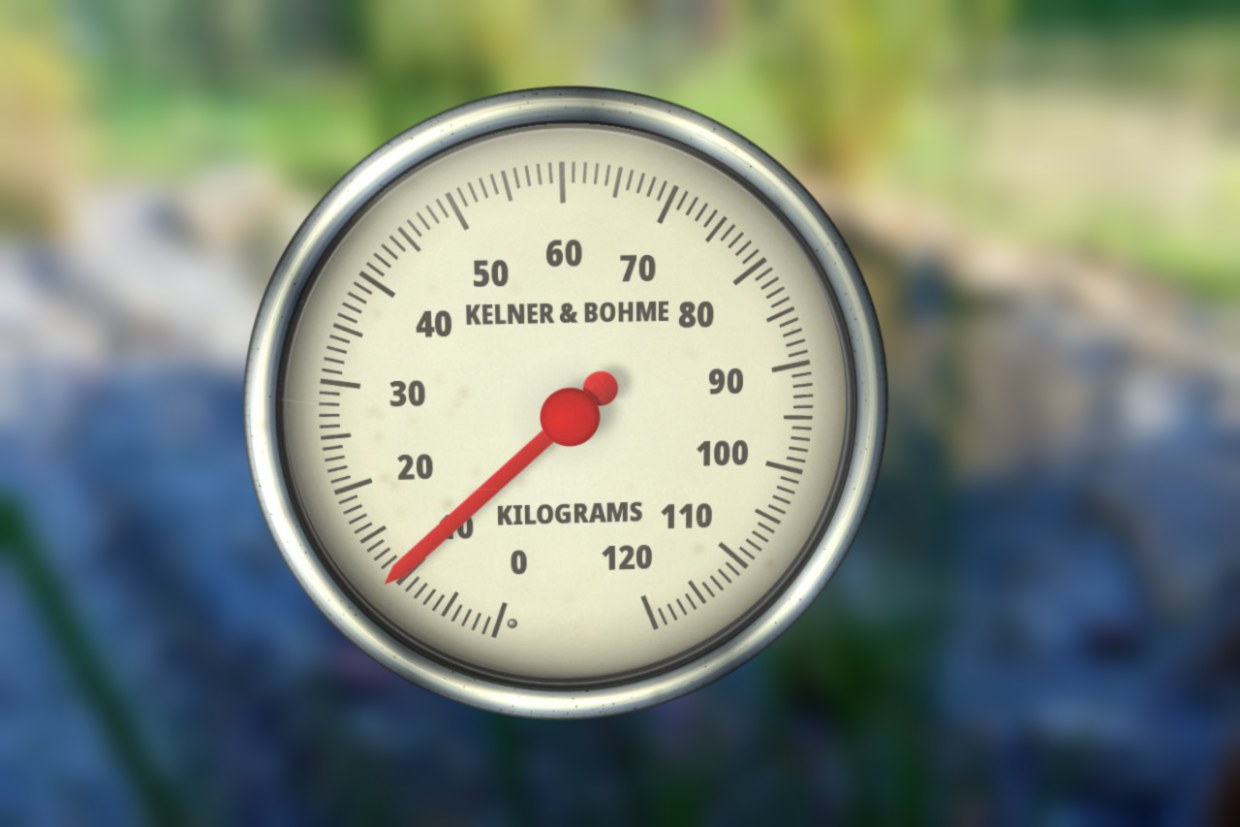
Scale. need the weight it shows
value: 11 kg
